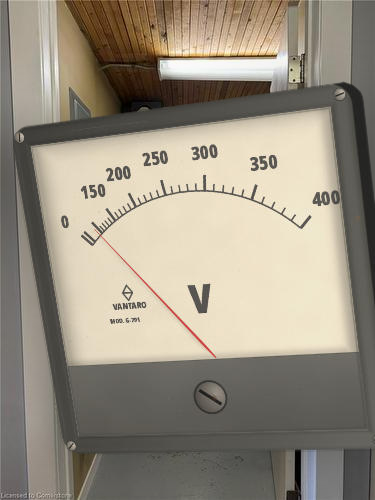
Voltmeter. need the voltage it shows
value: 100 V
